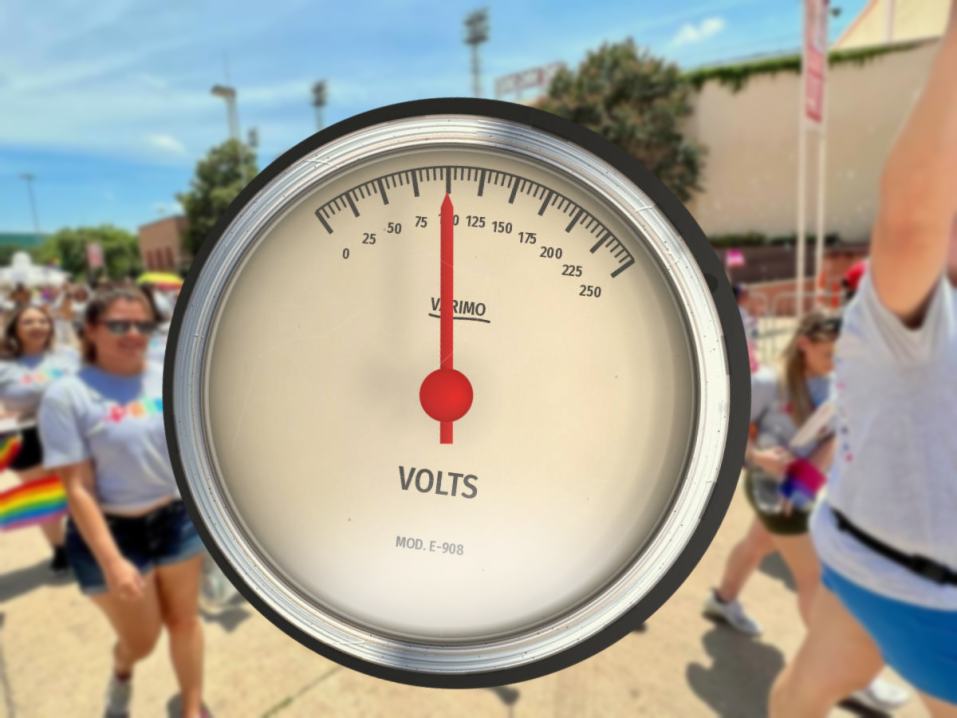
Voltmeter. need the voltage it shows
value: 100 V
